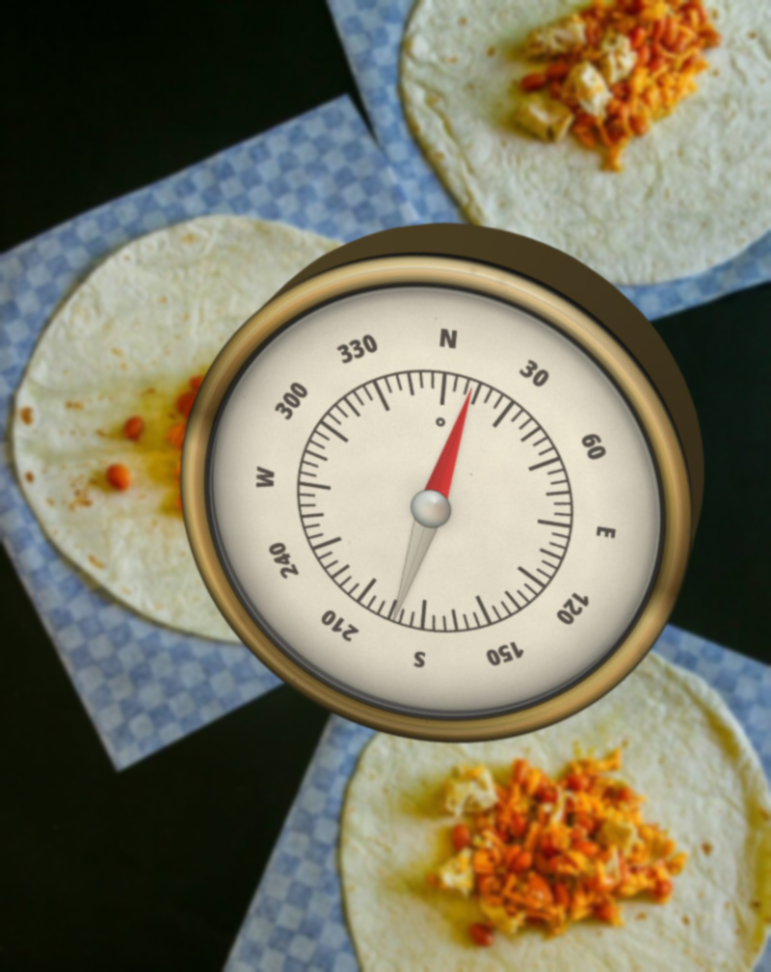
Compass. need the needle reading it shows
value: 12.5 °
